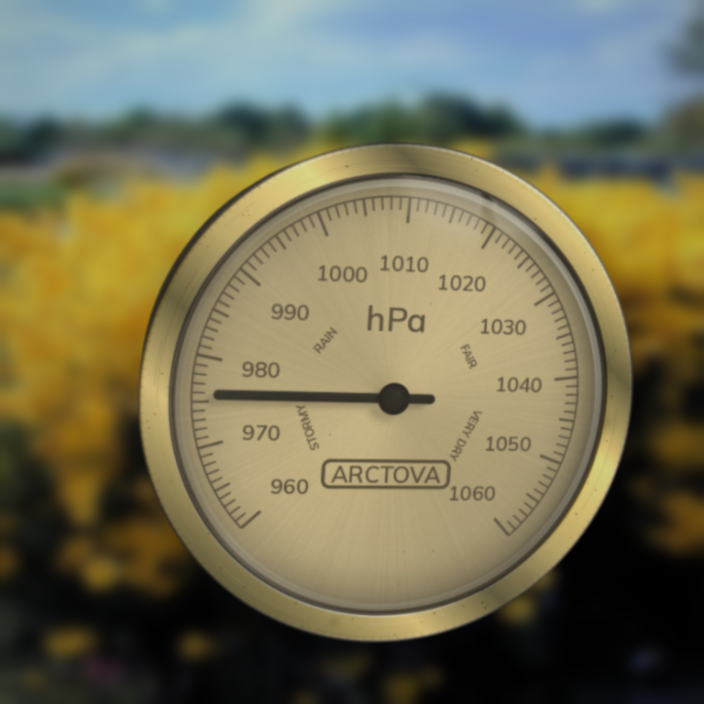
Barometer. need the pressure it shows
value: 976 hPa
